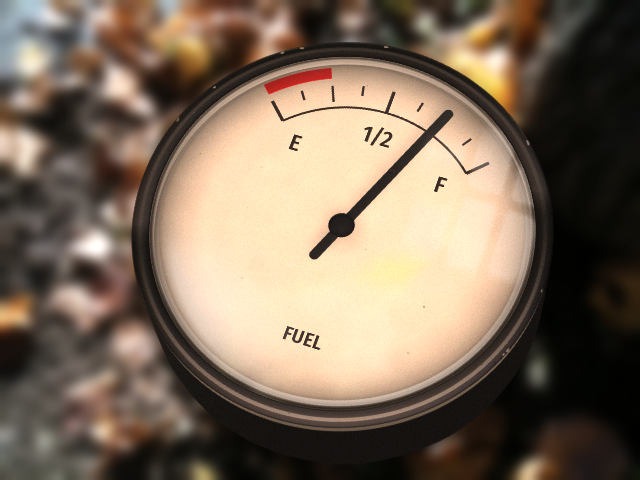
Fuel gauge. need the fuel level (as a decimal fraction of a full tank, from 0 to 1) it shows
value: 0.75
